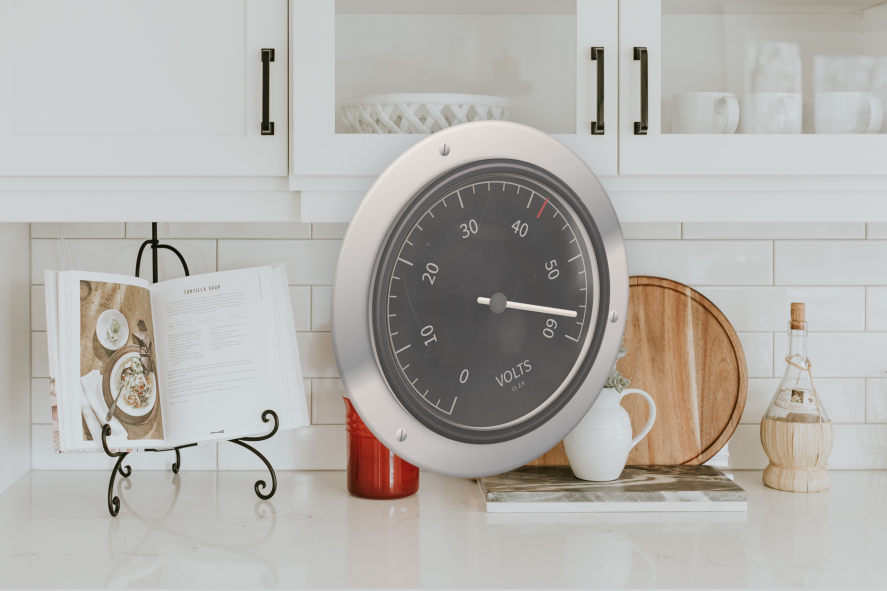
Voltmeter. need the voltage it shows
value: 57 V
